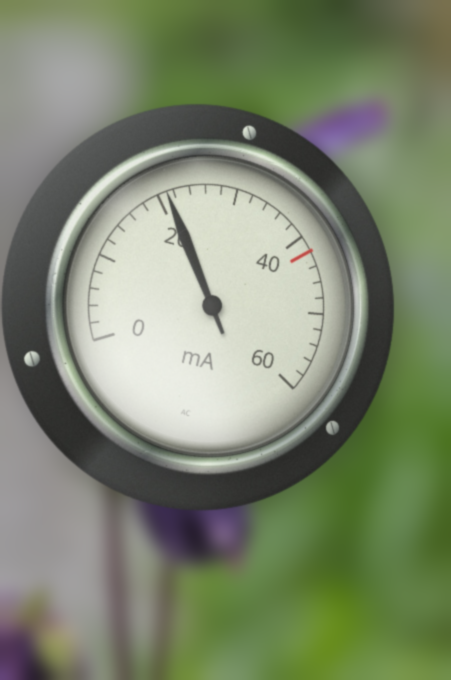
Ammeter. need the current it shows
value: 21 mA
